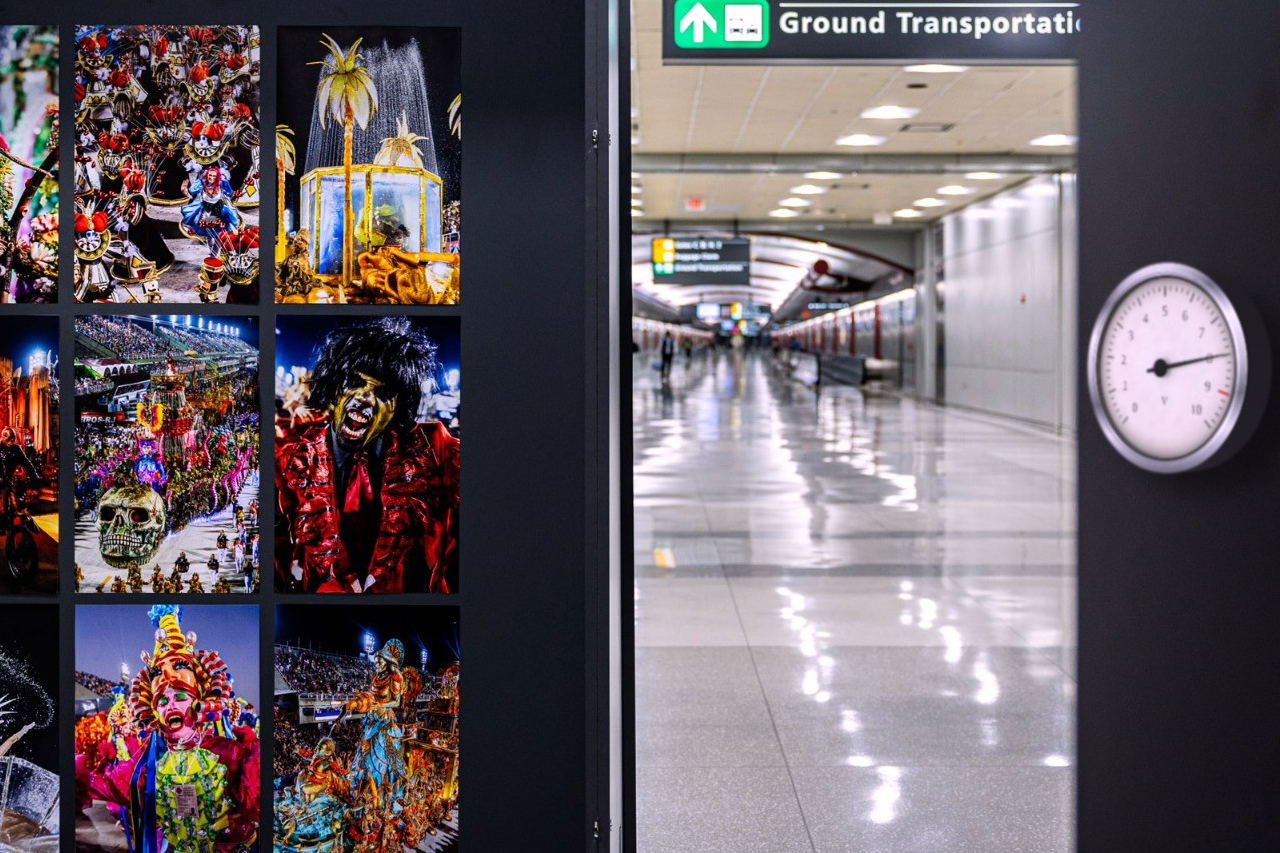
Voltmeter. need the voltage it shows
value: 8 V
